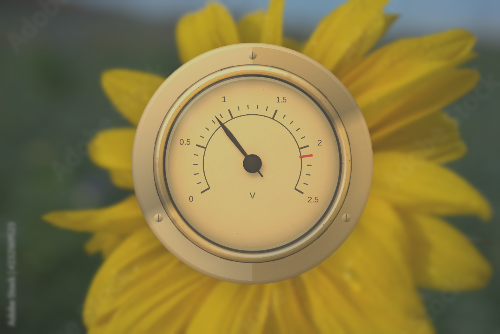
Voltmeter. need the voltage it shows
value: 0.85 V
